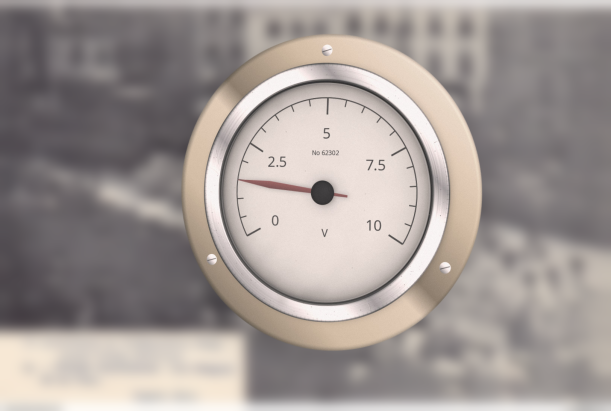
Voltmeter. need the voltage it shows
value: 1.5 V
